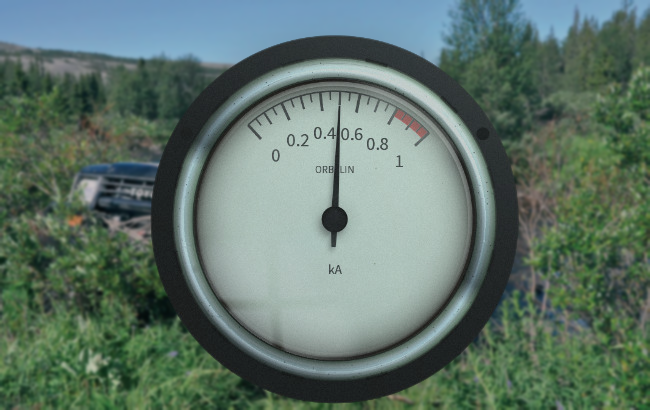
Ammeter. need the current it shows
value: 0.5 kA
